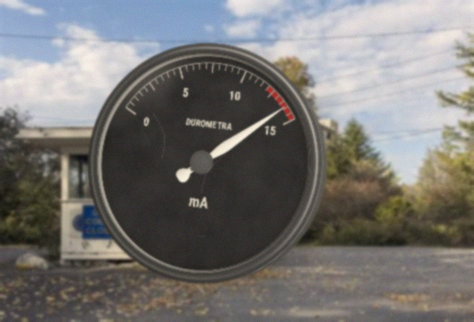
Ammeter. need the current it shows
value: 14 mA
